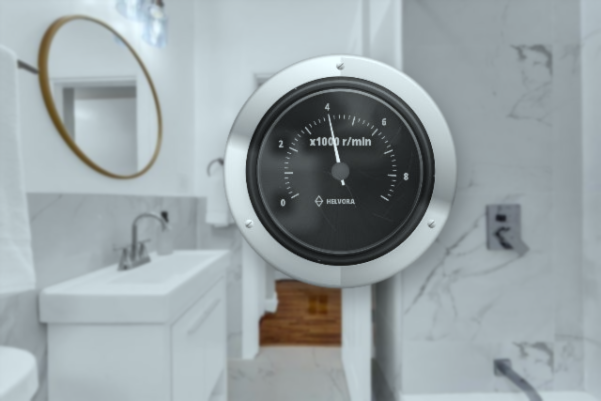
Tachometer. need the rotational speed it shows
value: 4000 rpm
